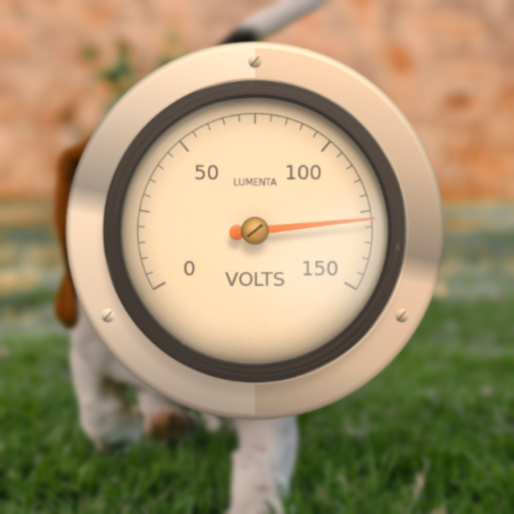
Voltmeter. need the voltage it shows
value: 127.5 V
